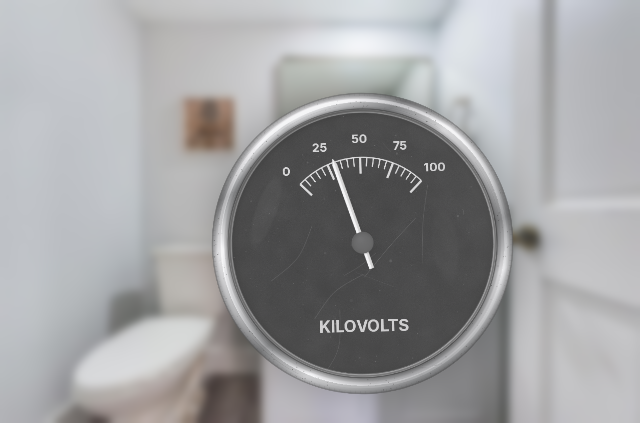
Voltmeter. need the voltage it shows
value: 30 kV
